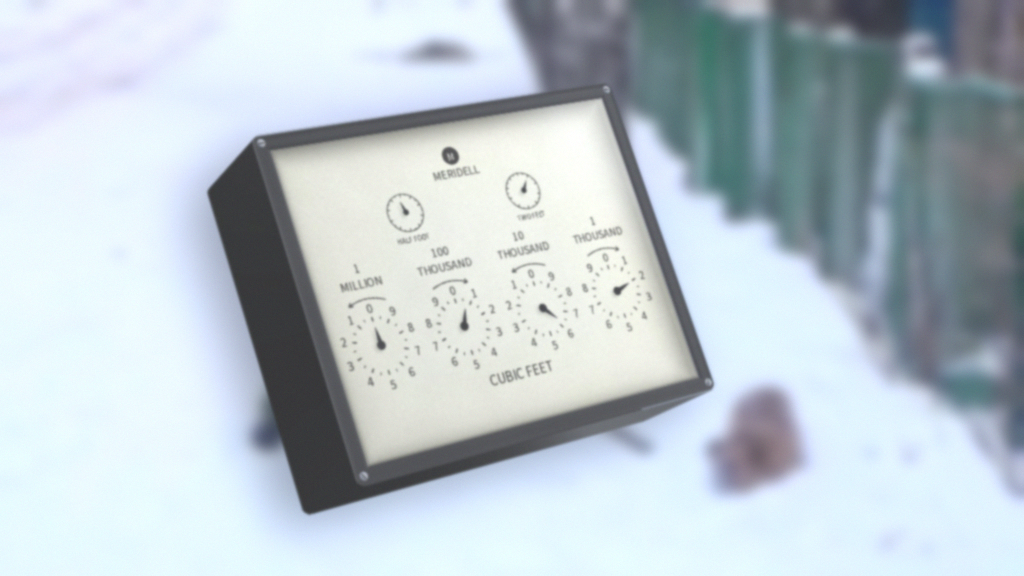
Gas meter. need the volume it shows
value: 6200 ft³
